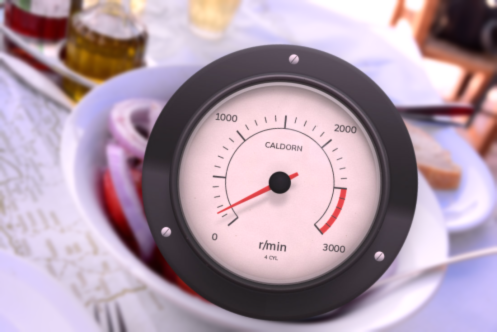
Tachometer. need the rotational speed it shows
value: 150 rpm
